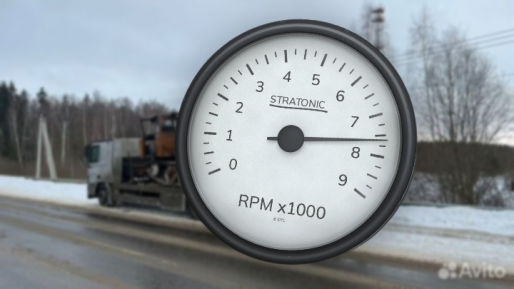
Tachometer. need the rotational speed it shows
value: 7625 rpm
